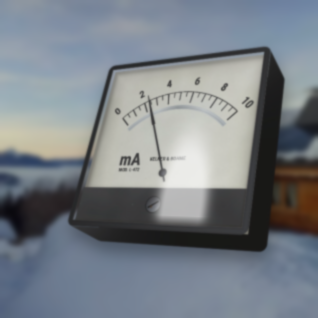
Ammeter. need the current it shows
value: 2.5 mA
